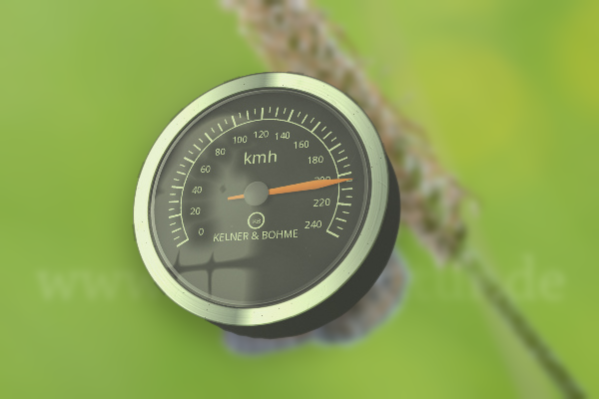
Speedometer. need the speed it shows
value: 205 km/h
